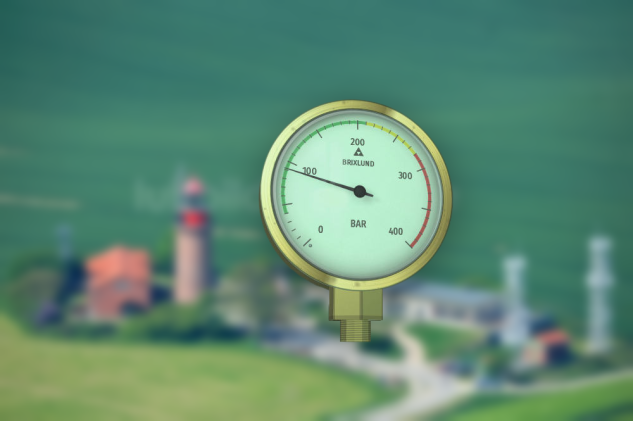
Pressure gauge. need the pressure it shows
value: 90 bar
